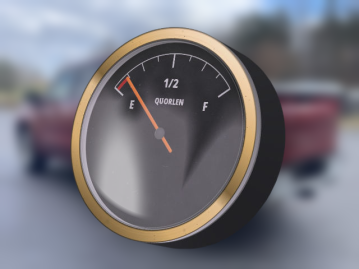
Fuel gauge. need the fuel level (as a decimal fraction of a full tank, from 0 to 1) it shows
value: 0.125
